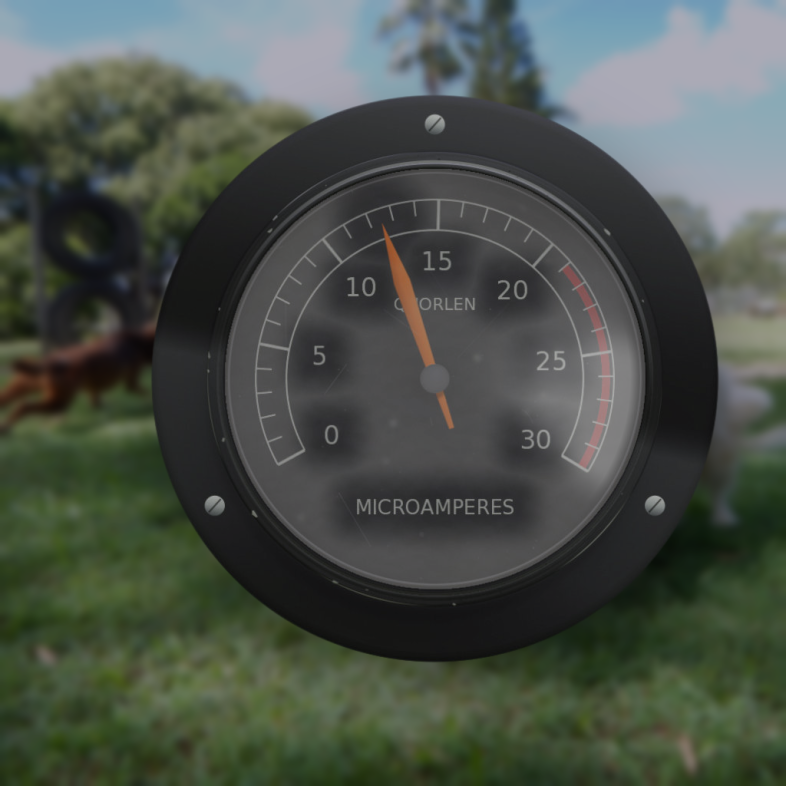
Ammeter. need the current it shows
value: 12.5 µA
